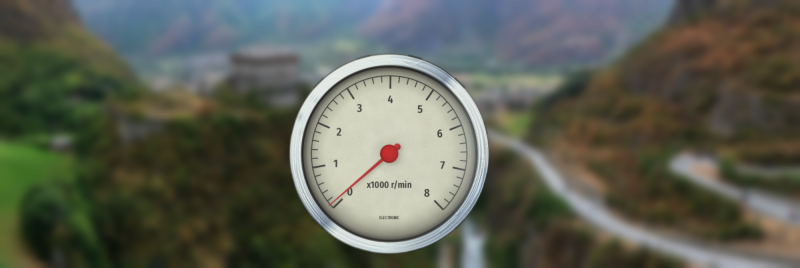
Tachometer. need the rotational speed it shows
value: 100 rpm
